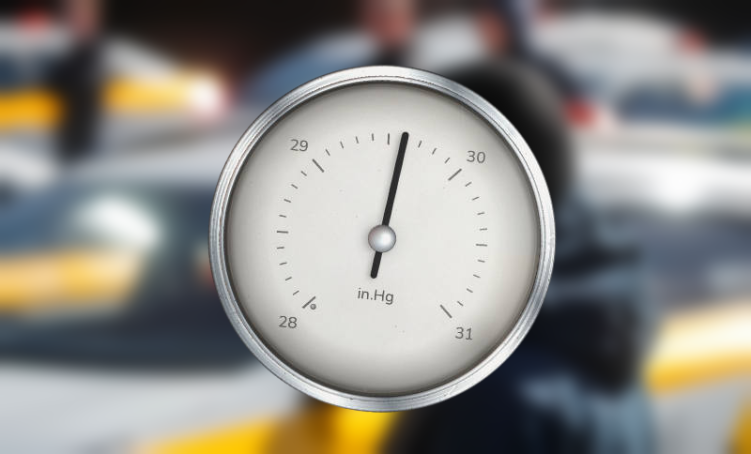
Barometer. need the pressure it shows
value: 29.6 inHg
